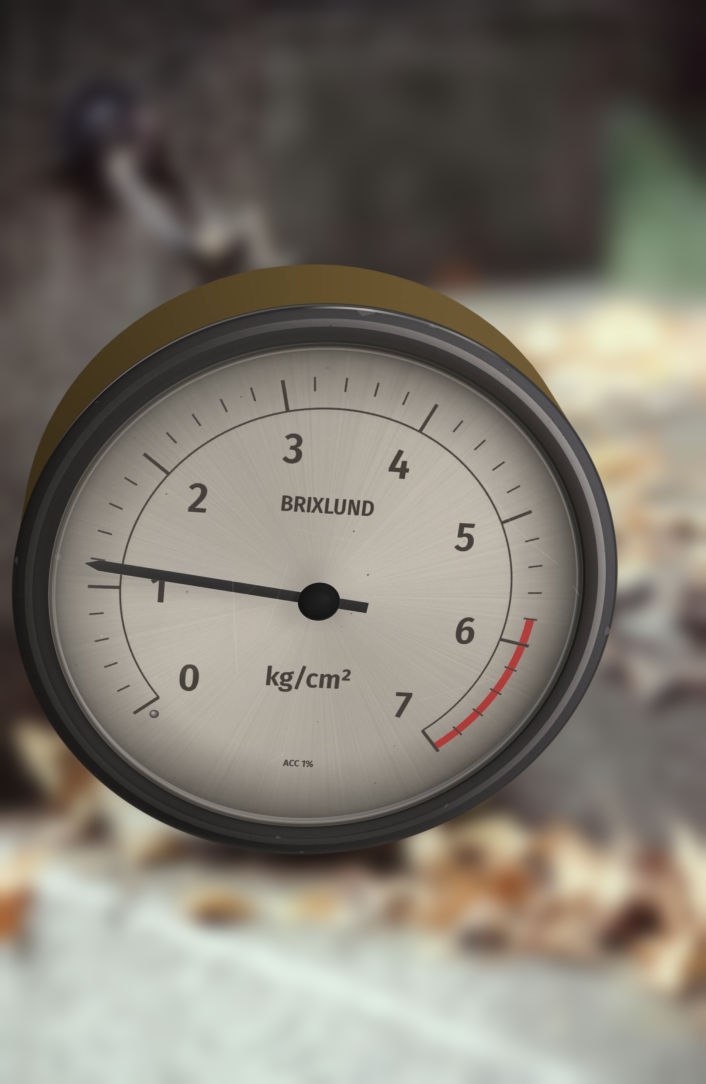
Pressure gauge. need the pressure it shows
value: 1.2 kg/cm²
